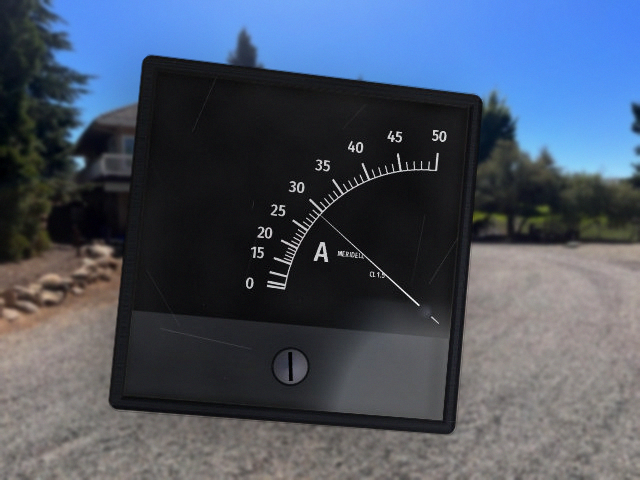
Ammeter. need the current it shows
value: 29 A
